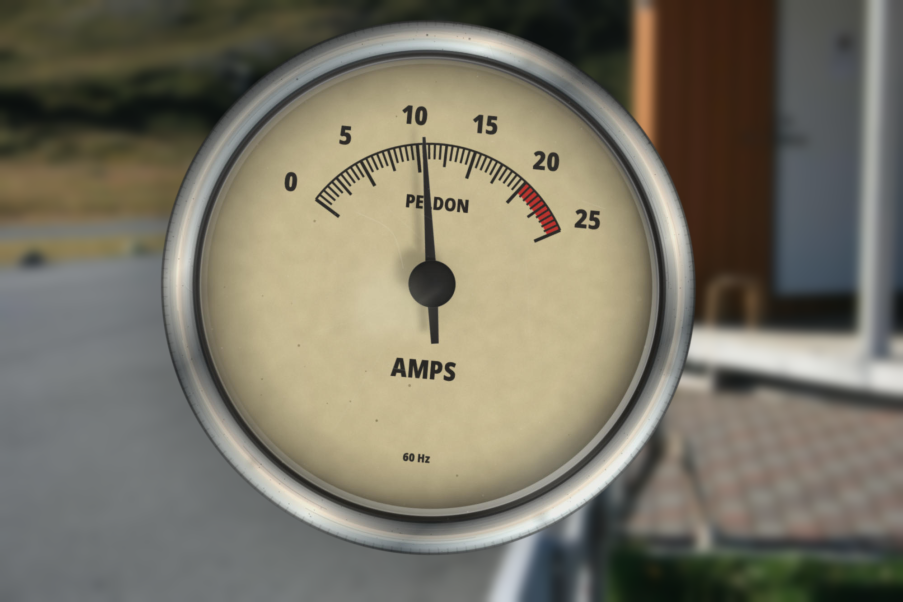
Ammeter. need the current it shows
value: 10.5 A
